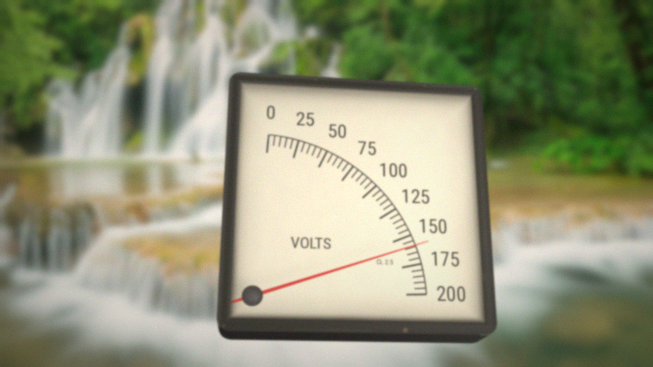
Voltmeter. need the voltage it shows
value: 160 V
